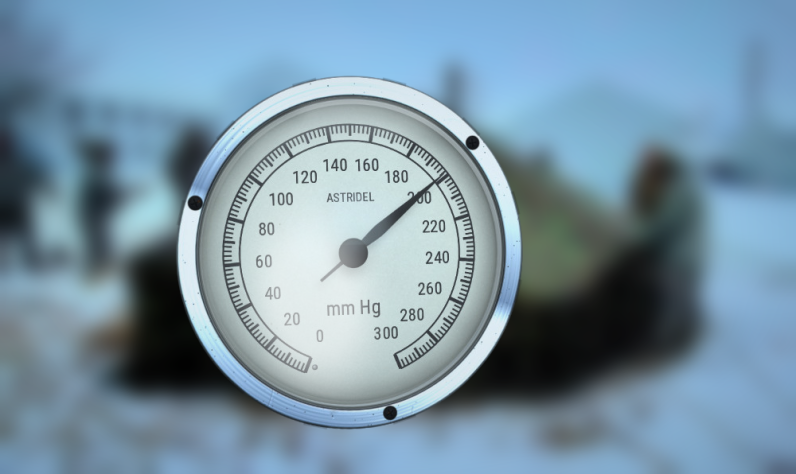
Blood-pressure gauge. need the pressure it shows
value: 198 mmHg
